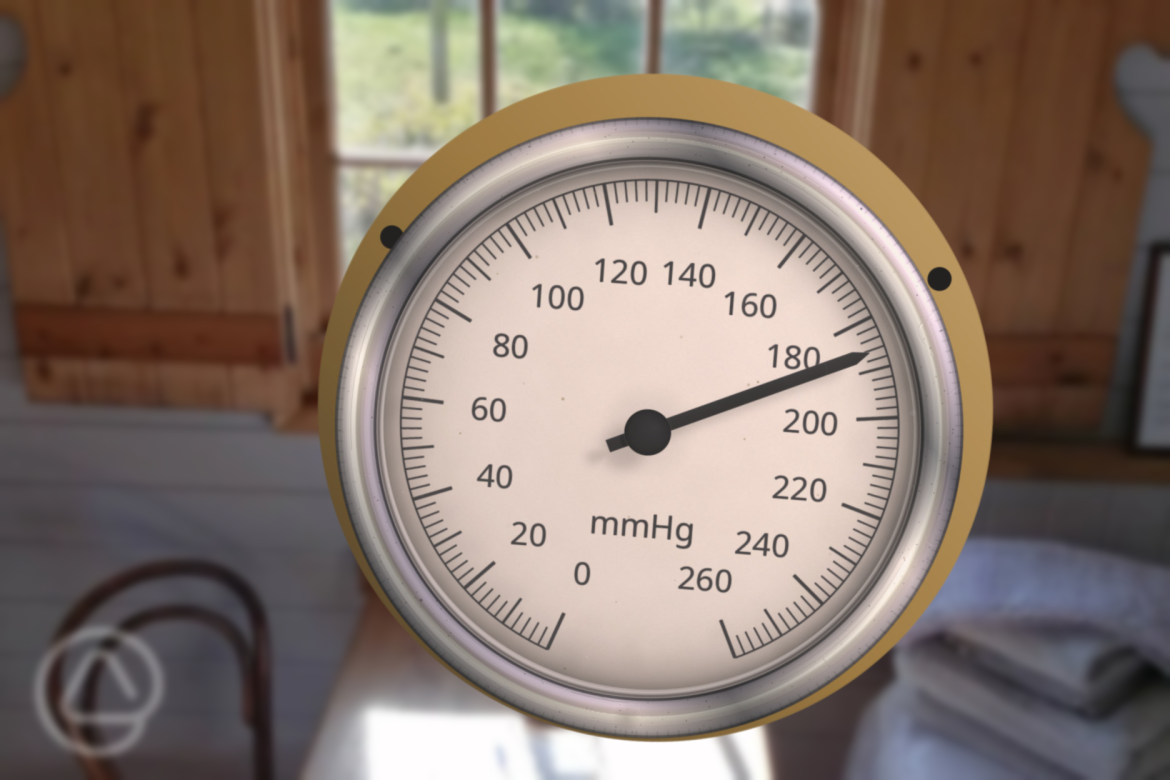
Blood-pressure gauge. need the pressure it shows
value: 186 mmHg
